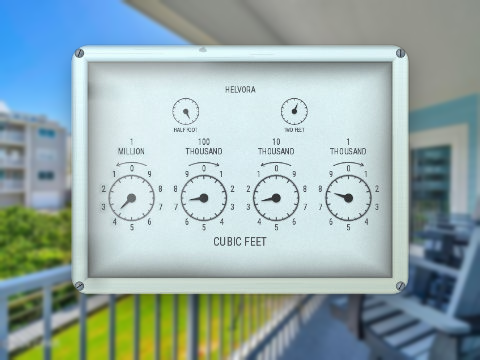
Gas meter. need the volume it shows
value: 372800 ft³
